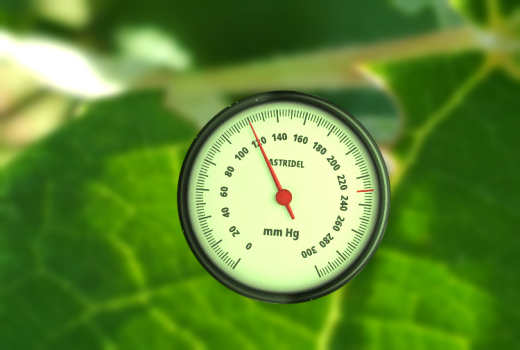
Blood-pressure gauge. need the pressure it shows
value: 120 mmHg
